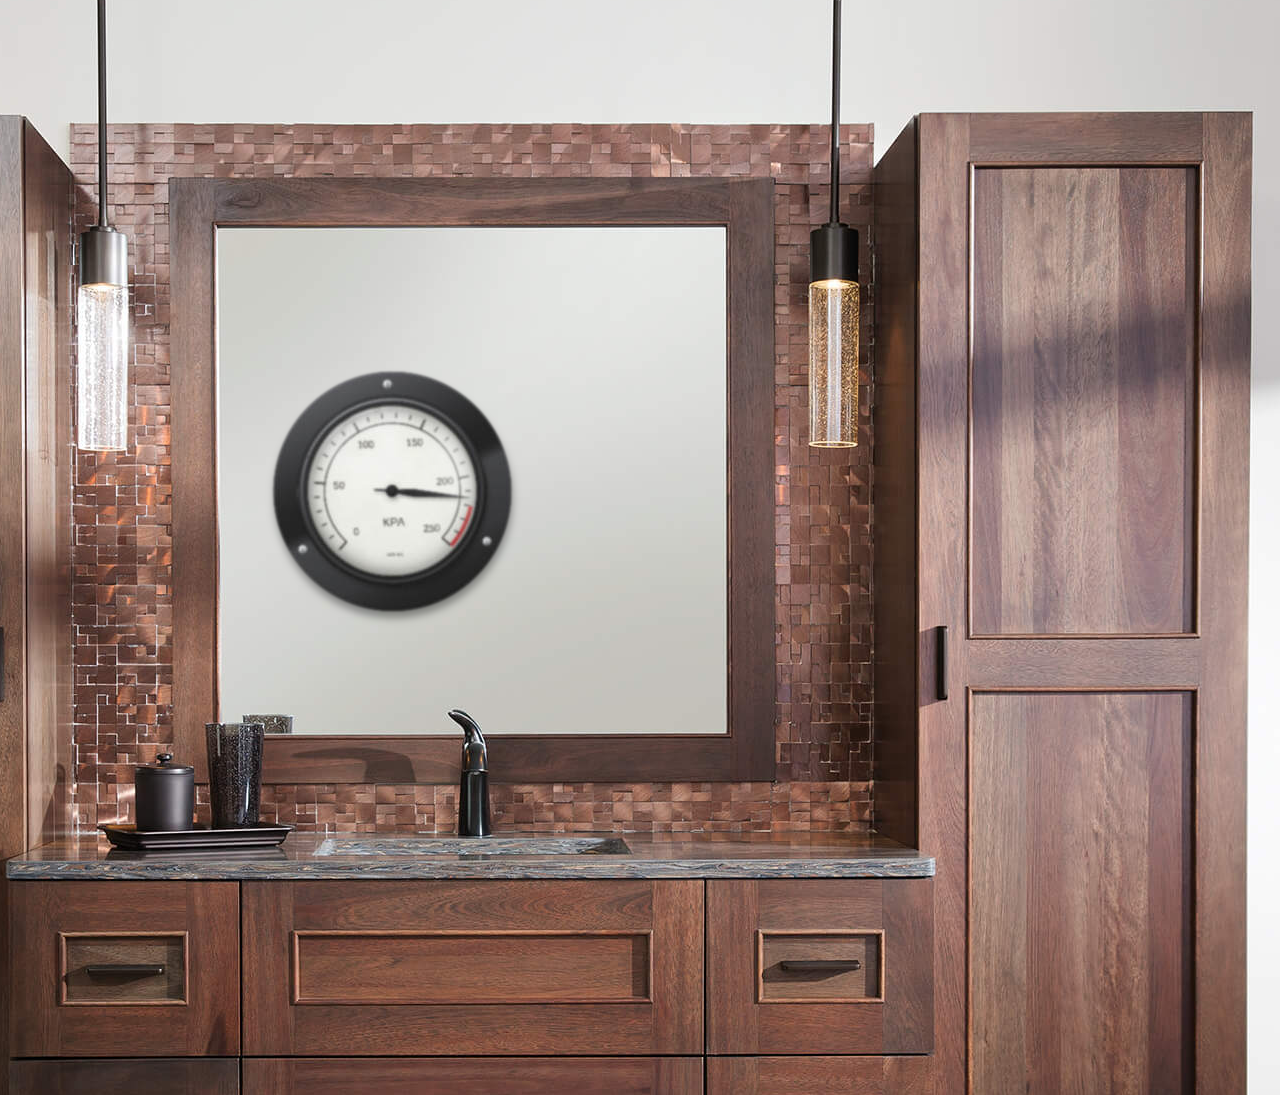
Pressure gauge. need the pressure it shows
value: 215 kPa
